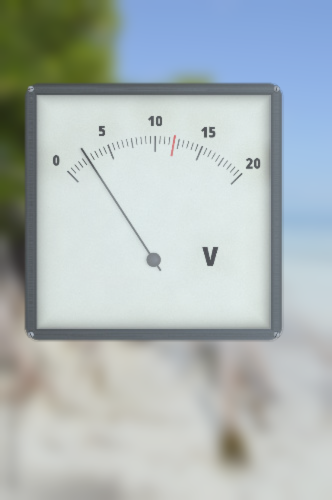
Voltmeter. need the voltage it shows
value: 2.5 V
